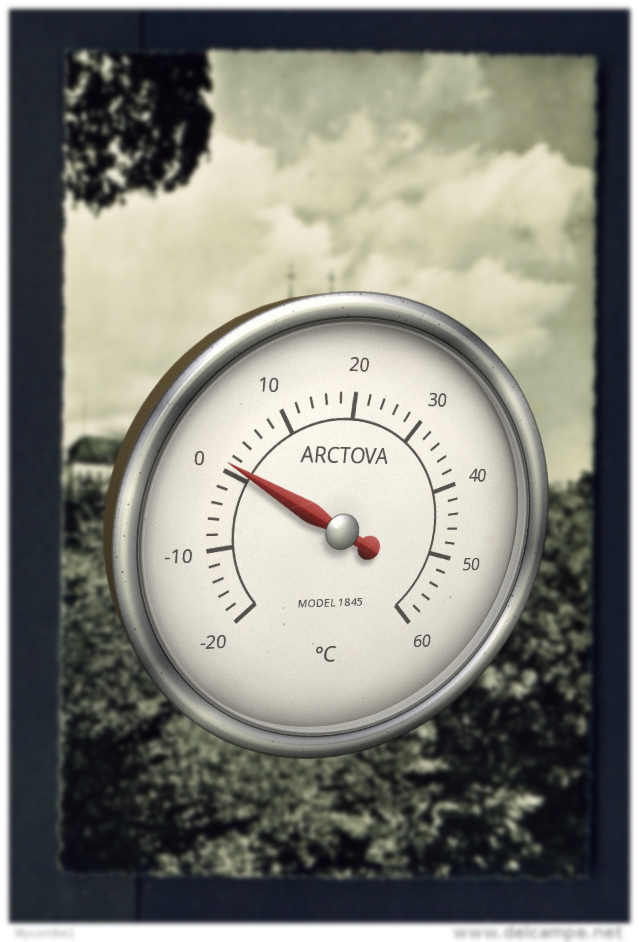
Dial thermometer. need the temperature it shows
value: 1 °C
